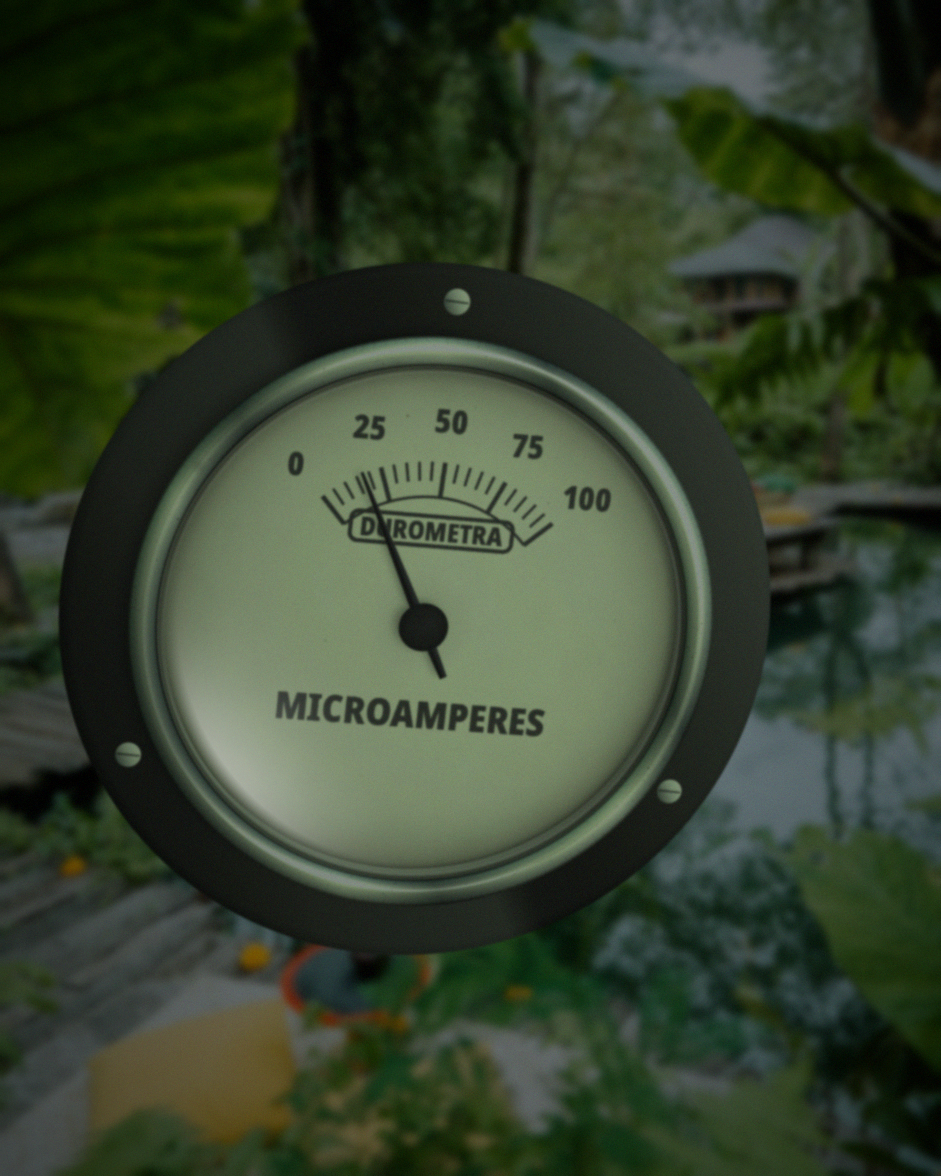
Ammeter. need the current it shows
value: 17.5 µA
